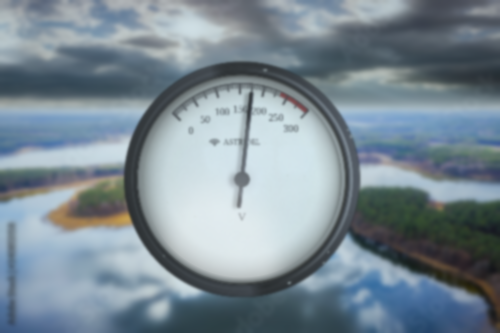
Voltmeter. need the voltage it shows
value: 175 V
